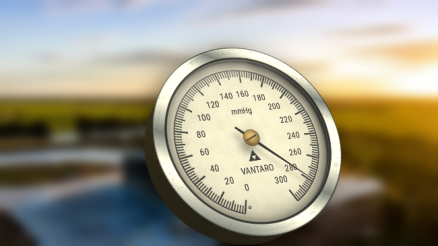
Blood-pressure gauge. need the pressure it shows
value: 280 mmHg
